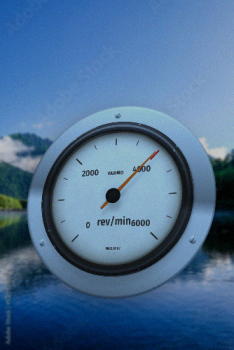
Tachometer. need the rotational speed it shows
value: 4000 rpm
